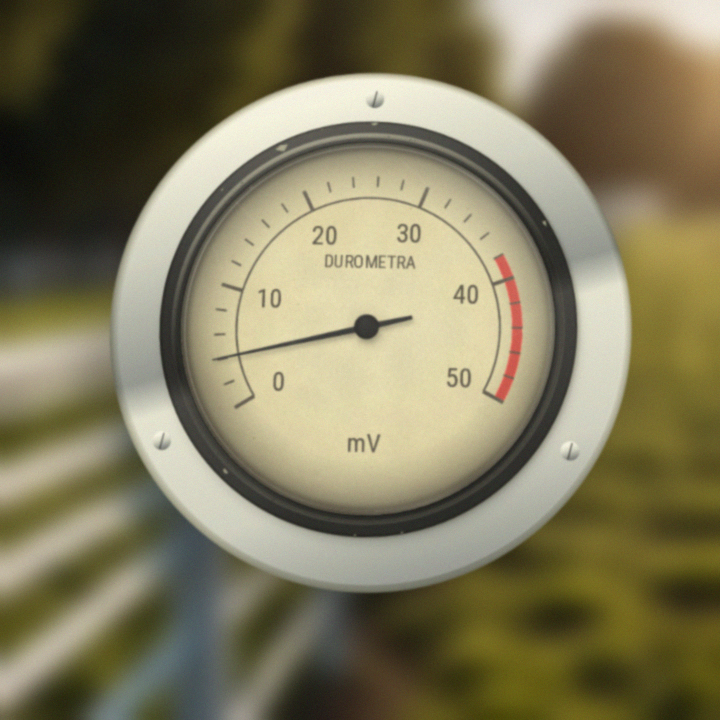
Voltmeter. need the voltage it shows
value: 4 mV
